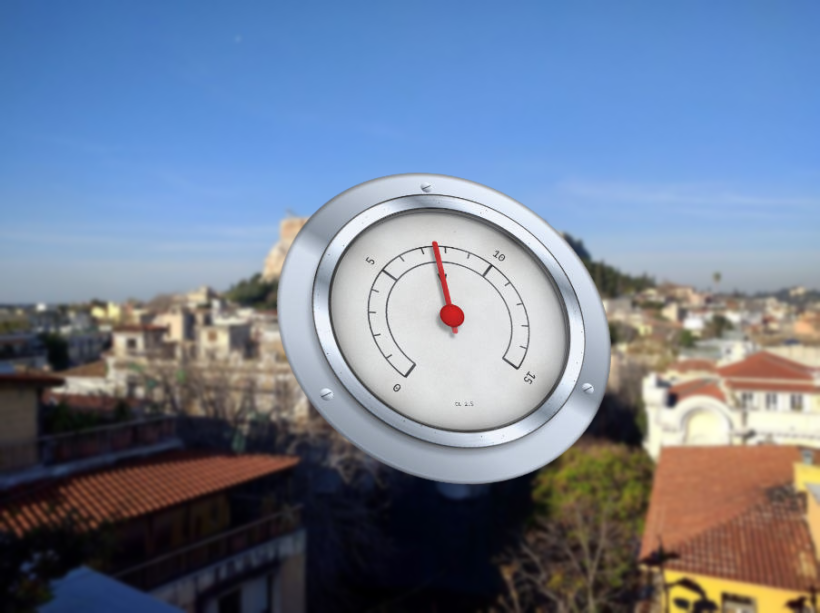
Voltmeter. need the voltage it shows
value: 7.5 V
